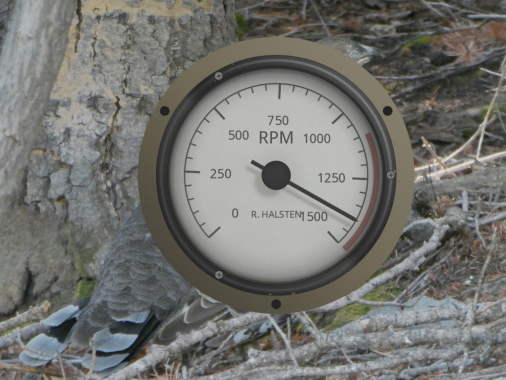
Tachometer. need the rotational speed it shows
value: 1400 rpm
